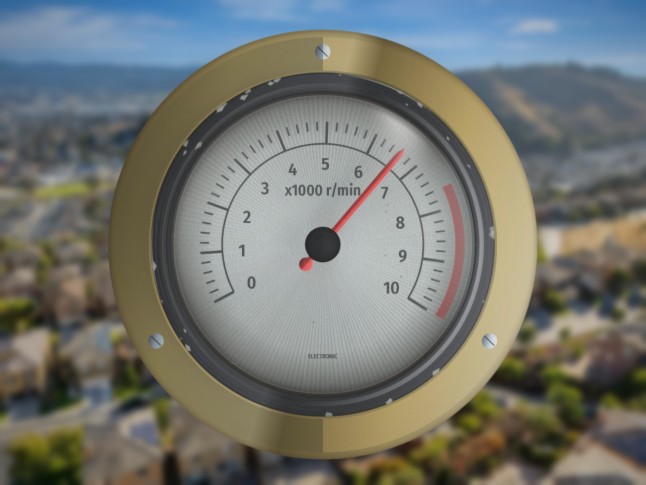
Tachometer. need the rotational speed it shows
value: 6600 rpm
